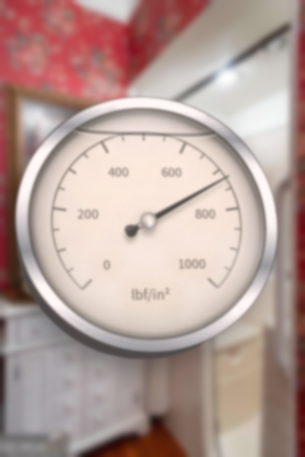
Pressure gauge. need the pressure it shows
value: 725 psi
